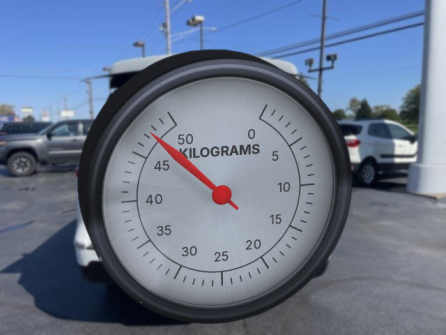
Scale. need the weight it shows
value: 47.5 kg
